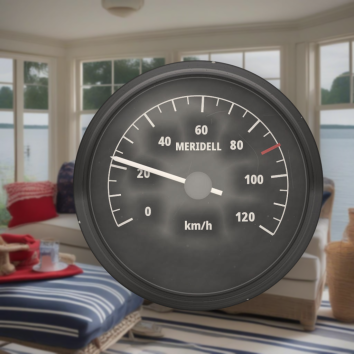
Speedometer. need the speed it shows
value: 22.5 km/h
